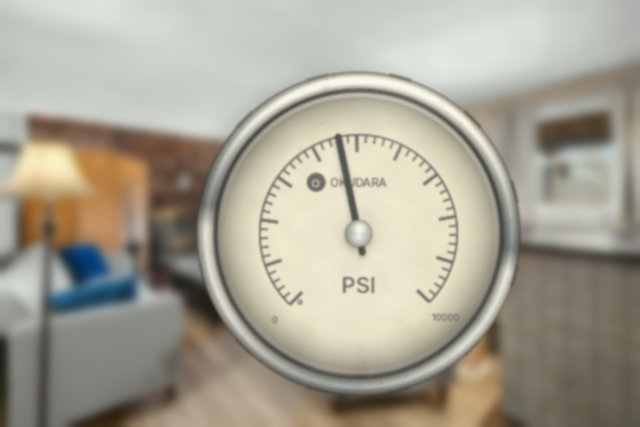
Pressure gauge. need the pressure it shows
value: 4600 psi
